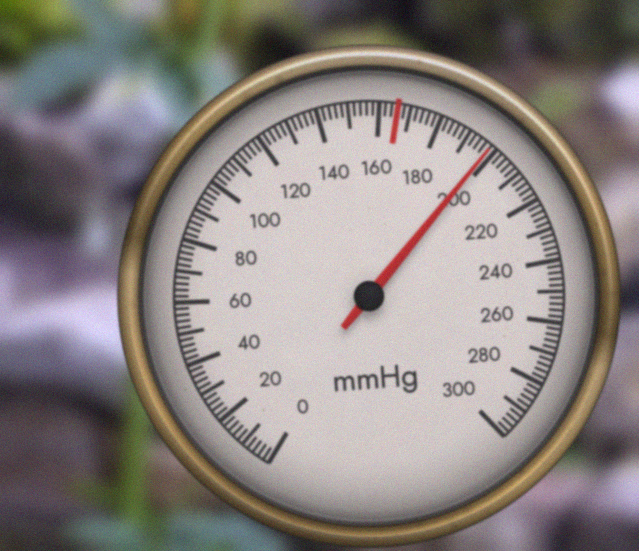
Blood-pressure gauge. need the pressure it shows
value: 198 mmHg
